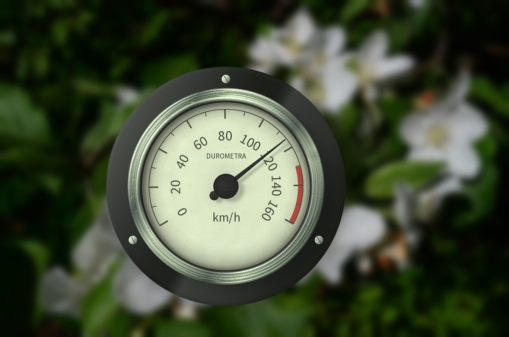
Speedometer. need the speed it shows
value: 115 km/h
